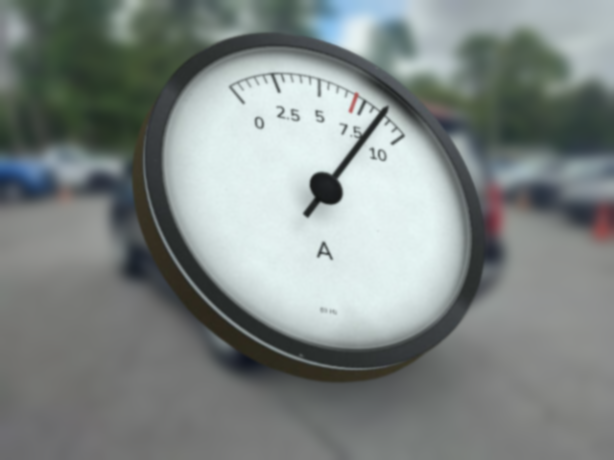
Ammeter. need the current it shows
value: 8.5 A
